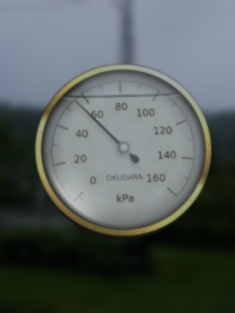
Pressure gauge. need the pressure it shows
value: 55 kPa
